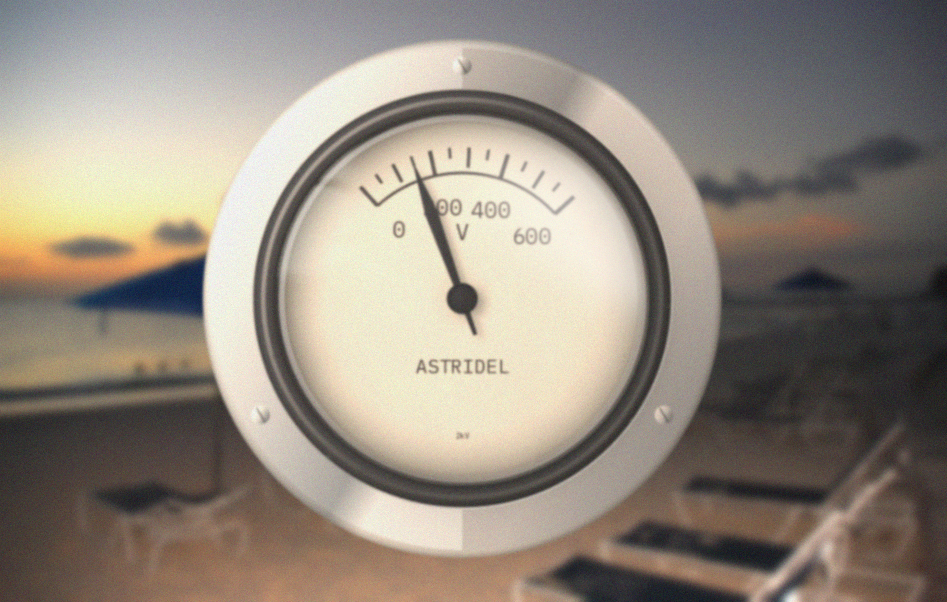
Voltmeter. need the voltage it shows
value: 150 V
